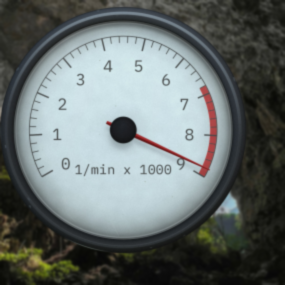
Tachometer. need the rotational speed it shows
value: 8800 rpm
